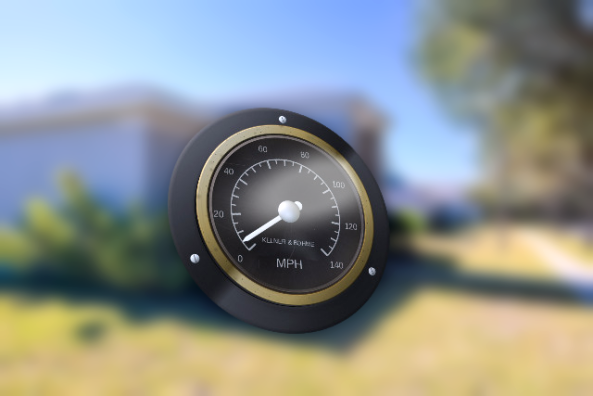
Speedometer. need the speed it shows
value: 5 mph
